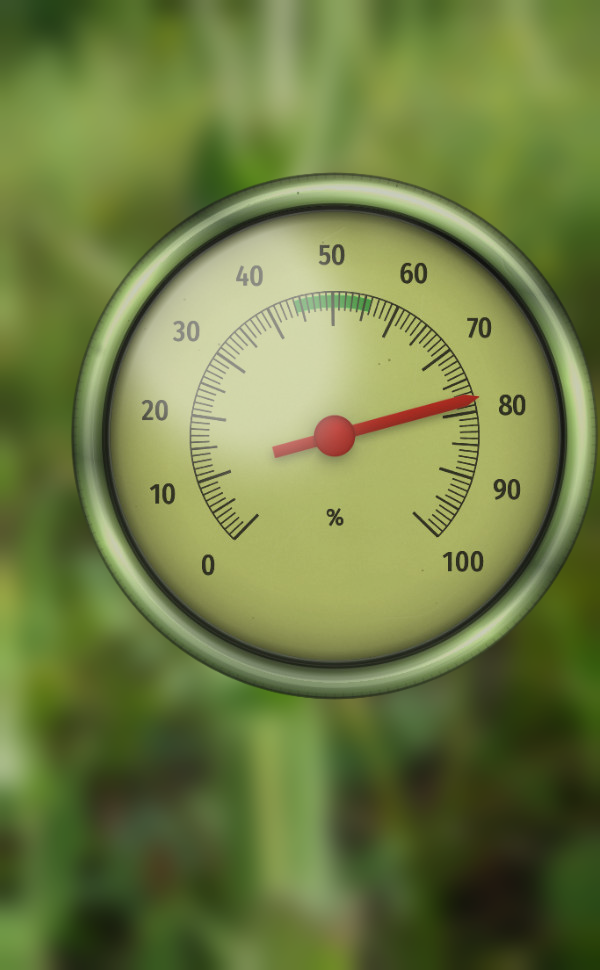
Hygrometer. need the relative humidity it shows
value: 78 %
